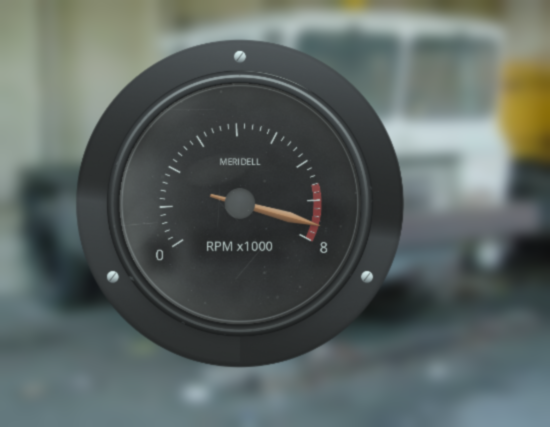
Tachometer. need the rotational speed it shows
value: 7600 rpm
